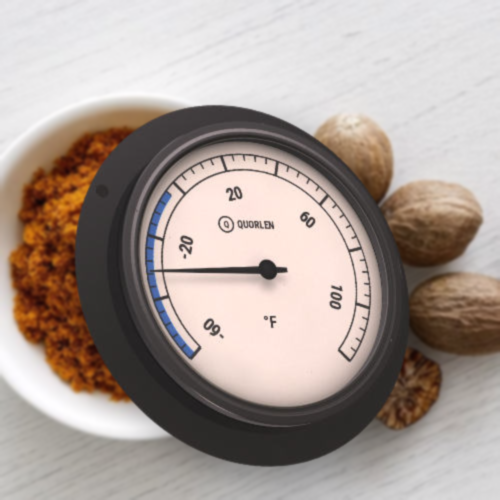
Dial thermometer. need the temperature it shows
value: -32 °F
